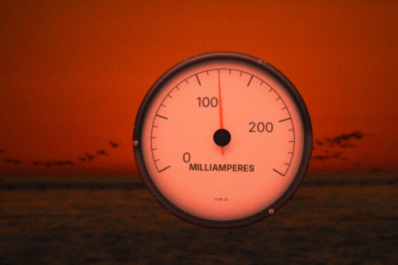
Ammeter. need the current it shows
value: 120 mA
